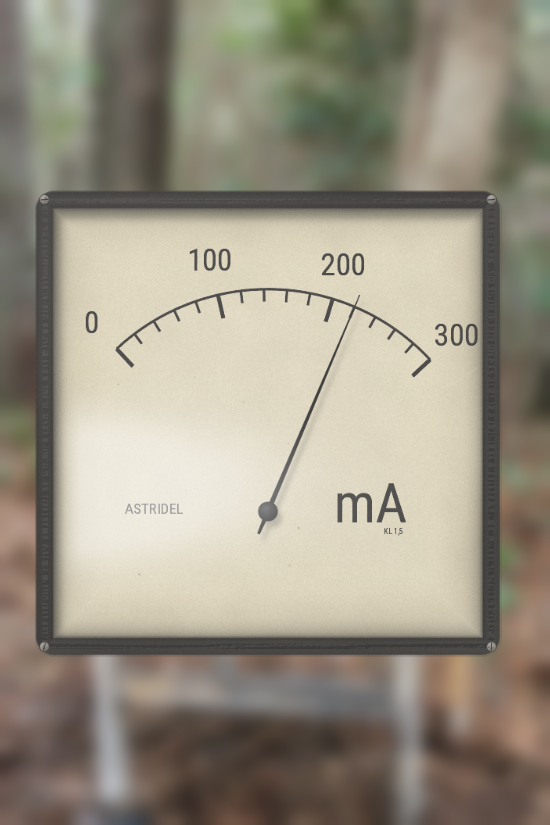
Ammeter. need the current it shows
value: 220 mA
